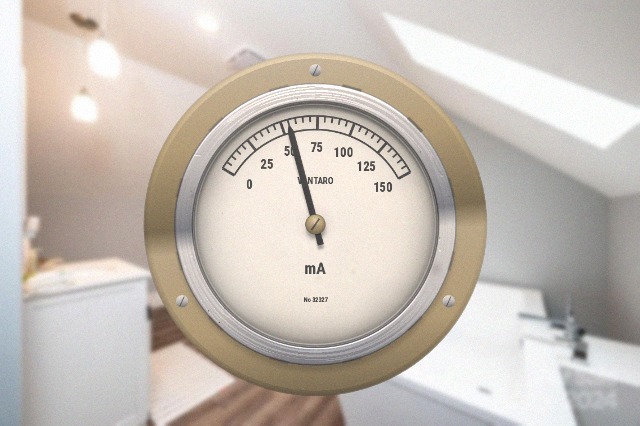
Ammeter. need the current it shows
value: 55 mA
